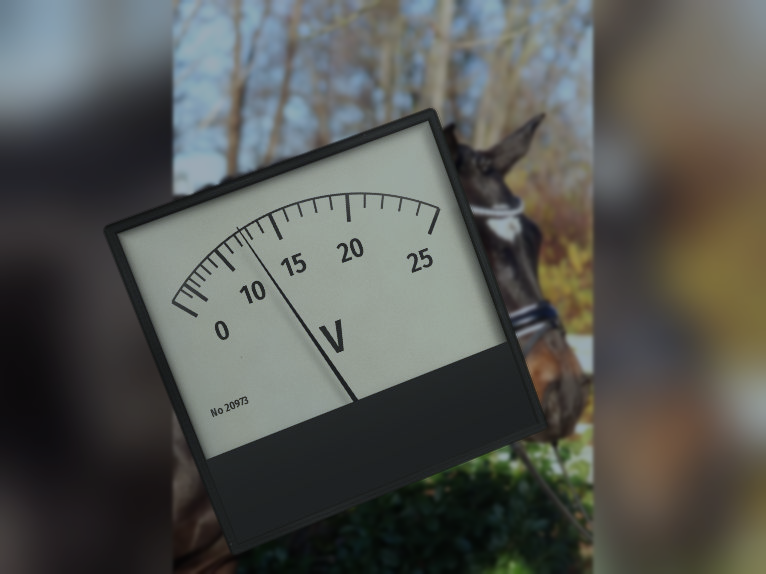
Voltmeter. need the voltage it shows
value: 12.5 V
